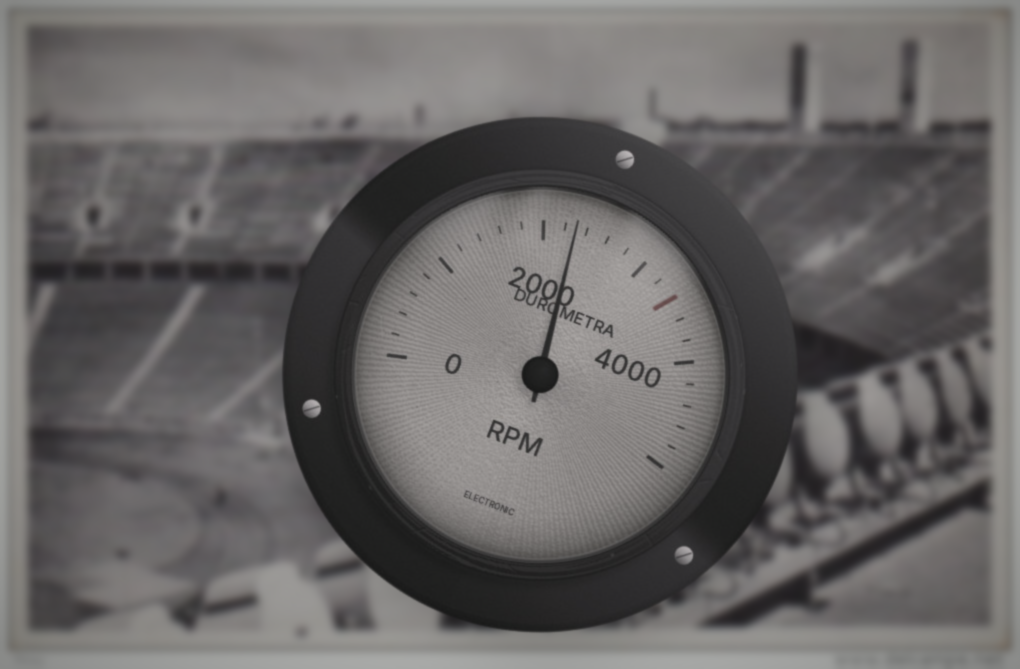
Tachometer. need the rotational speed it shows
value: 2300 rpm
